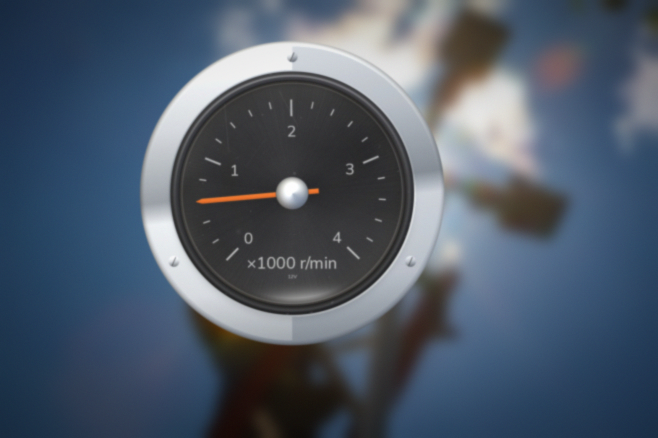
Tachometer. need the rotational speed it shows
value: 600 rpm
